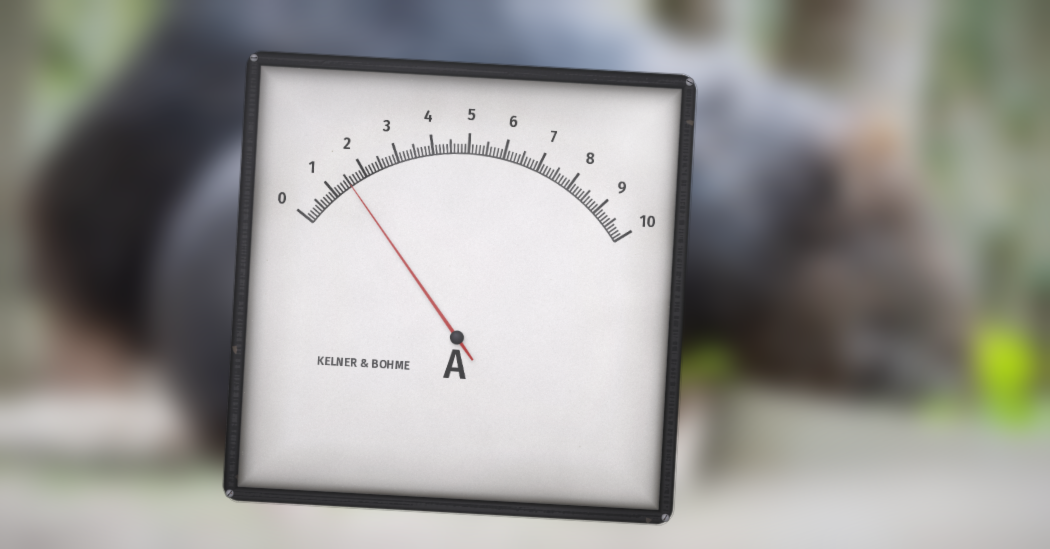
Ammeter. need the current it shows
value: 1.5 A
